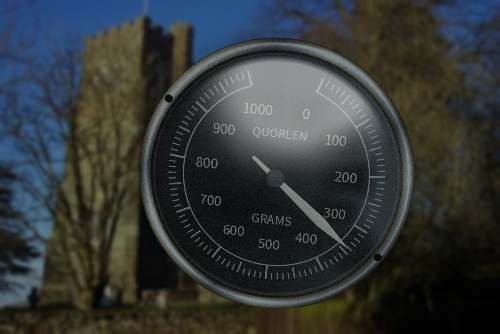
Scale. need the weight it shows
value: 340 g
